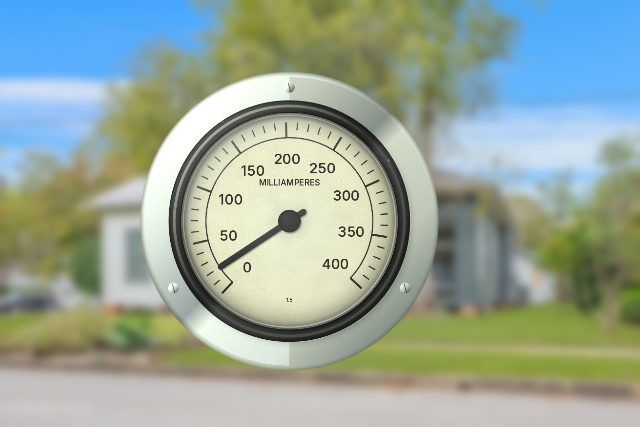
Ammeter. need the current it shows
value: 20 mA
